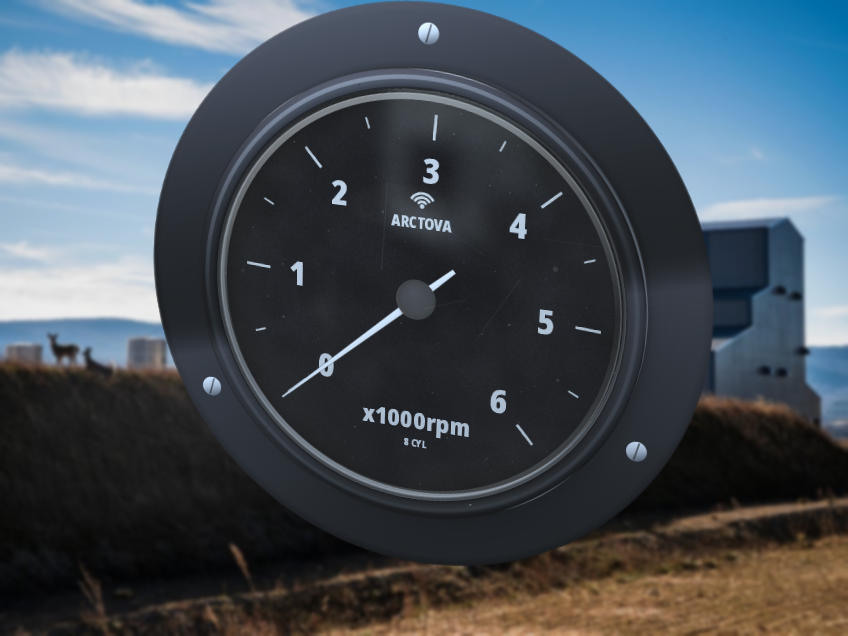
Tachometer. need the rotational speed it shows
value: 0 rpm
